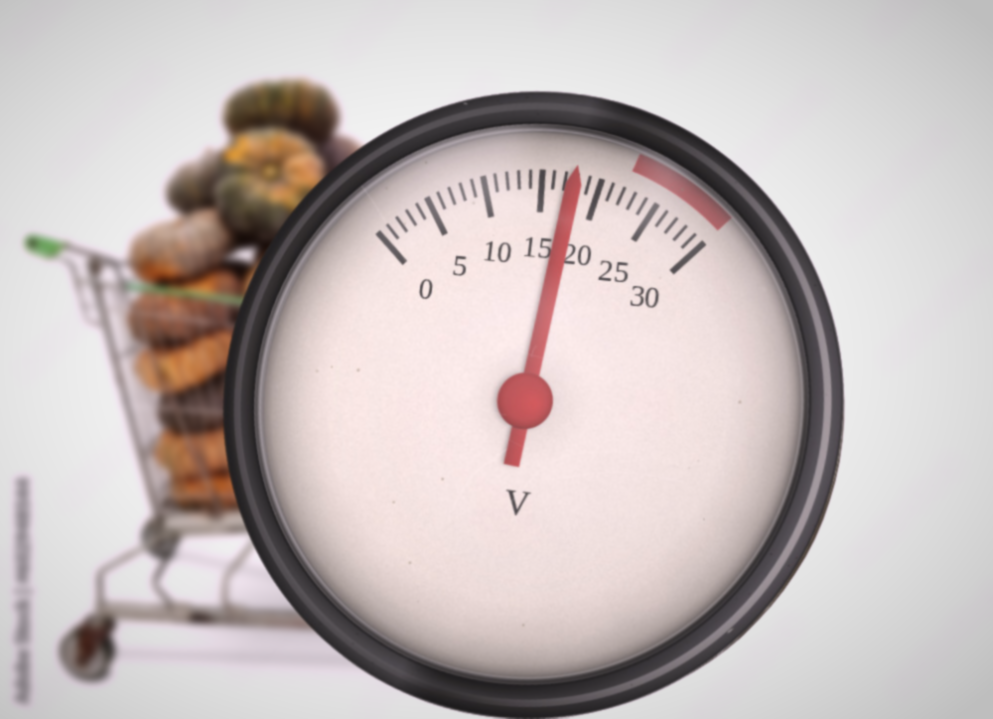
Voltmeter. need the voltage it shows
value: 18 V
